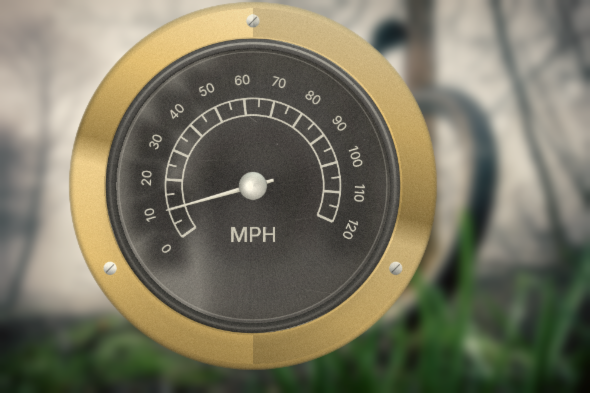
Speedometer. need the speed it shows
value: 10 mph
